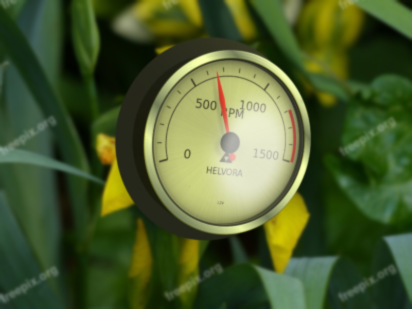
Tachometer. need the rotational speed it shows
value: 650 rpm
